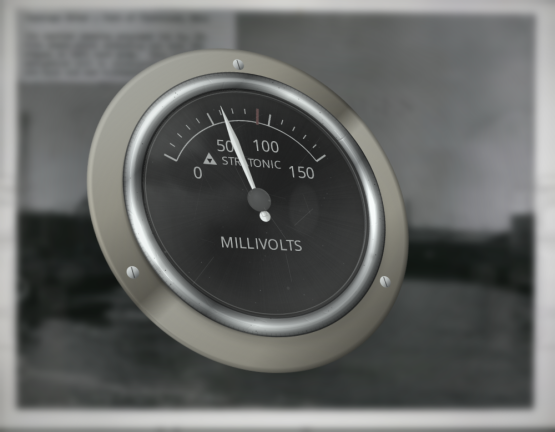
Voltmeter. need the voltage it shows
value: 60 mV
